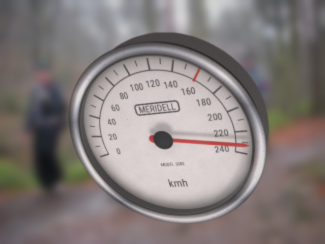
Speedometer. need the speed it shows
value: 230 km/h
